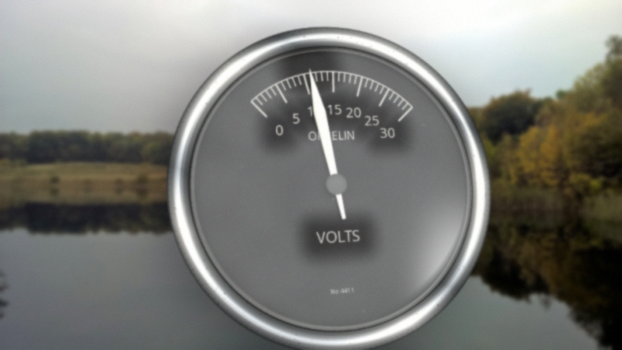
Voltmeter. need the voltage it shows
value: 11 V
